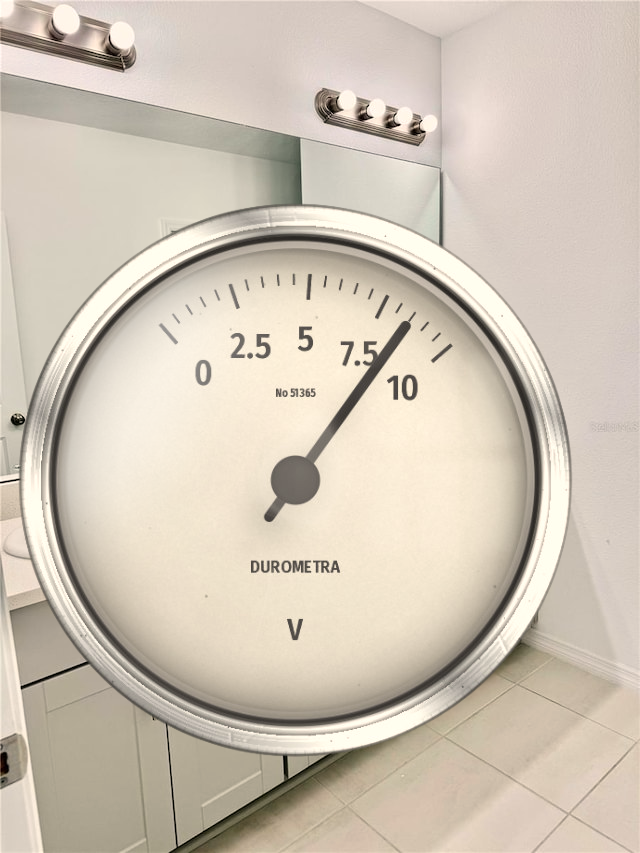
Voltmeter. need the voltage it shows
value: 8.5 V
